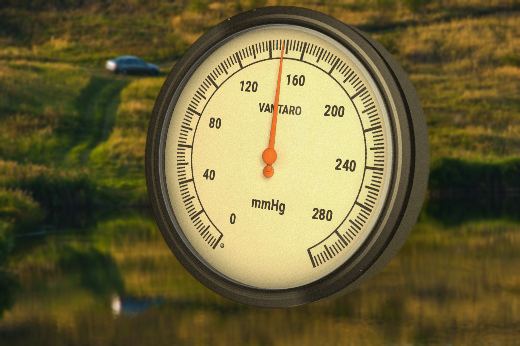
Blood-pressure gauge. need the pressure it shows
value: 150 mmHg
